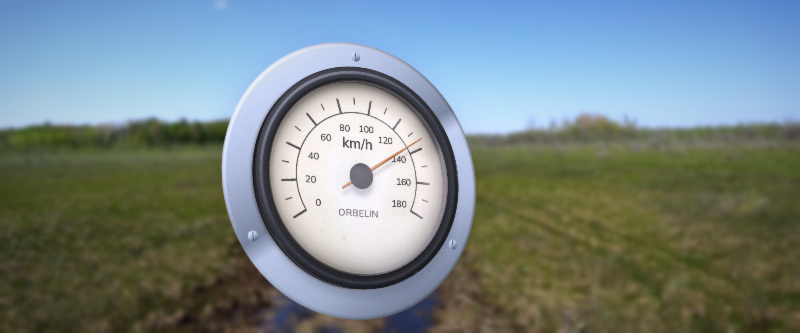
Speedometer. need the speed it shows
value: 135 km/h
